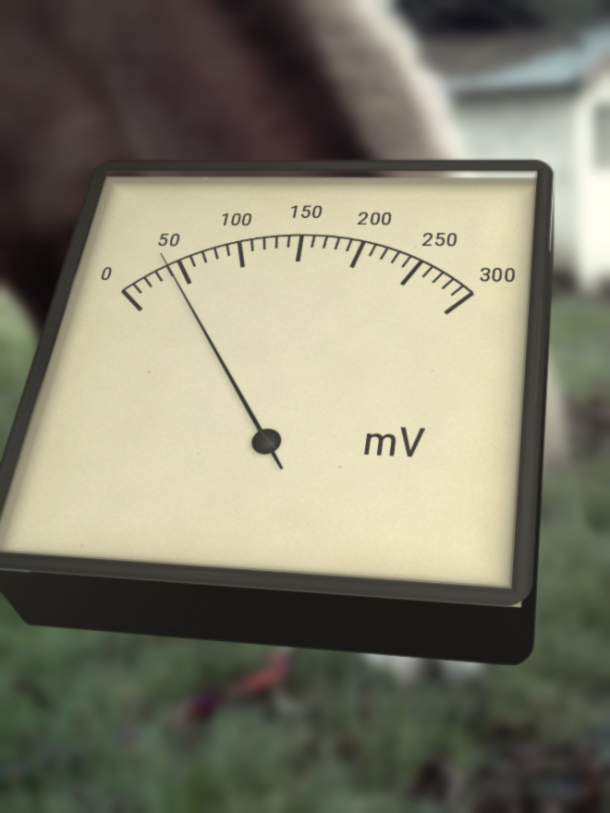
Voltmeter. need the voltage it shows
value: 40 mV
